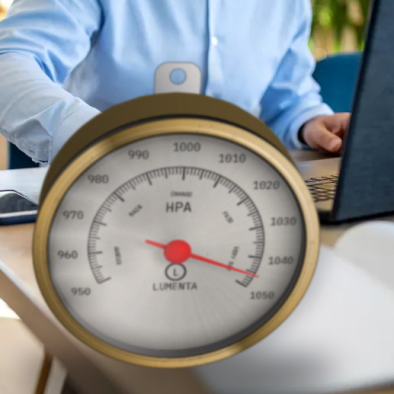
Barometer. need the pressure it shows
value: 1045 hPa
